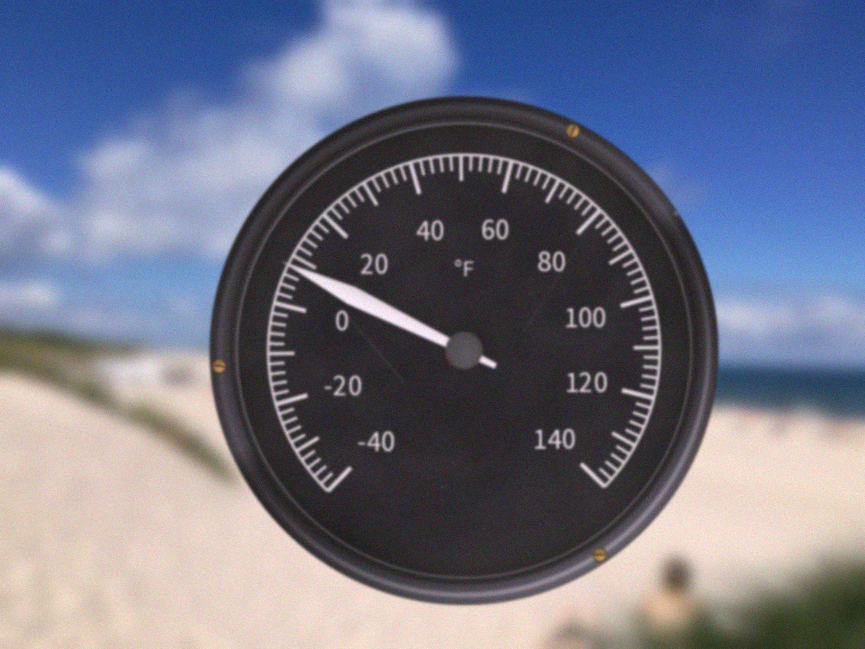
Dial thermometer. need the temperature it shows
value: 8 °F
